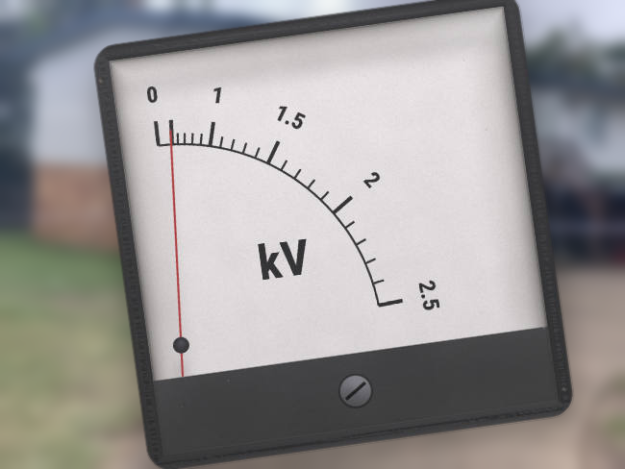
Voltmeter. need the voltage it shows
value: 0.5 kV
